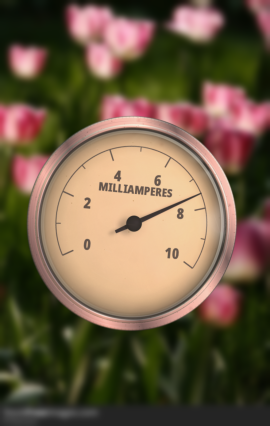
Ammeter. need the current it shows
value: 7.5 mA
